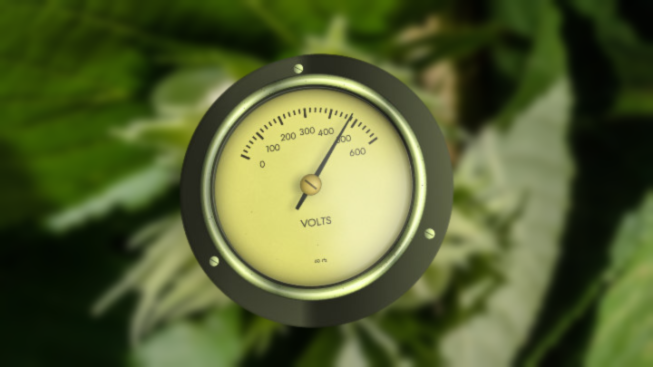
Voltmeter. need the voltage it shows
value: 480 V
